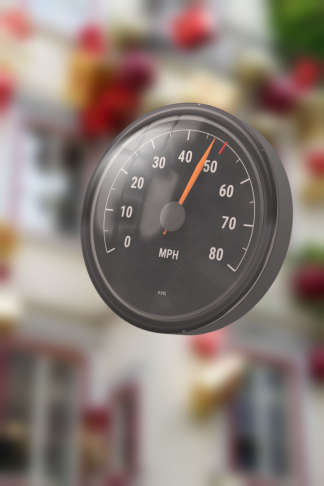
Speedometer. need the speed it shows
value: 47.5 mph
